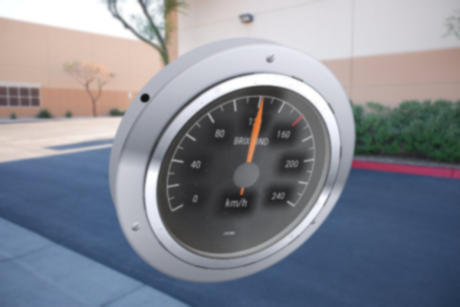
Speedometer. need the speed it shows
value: 120 km/h
